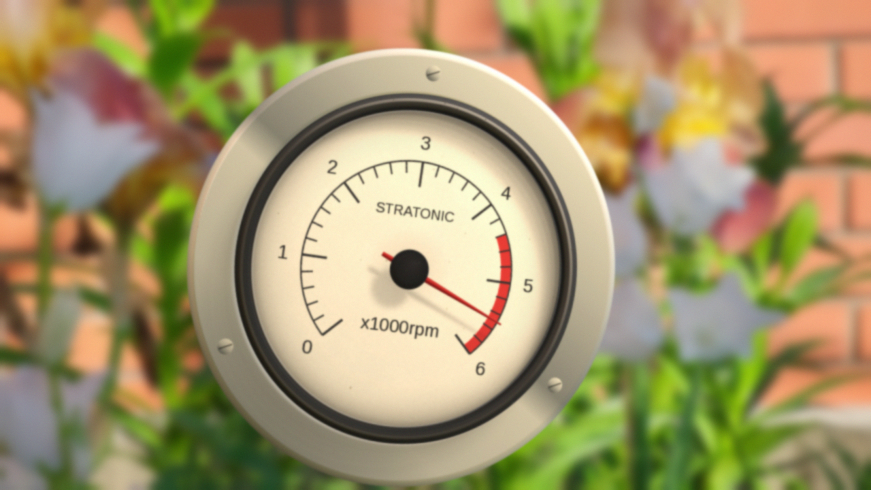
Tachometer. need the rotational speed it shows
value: 5500 rpm
